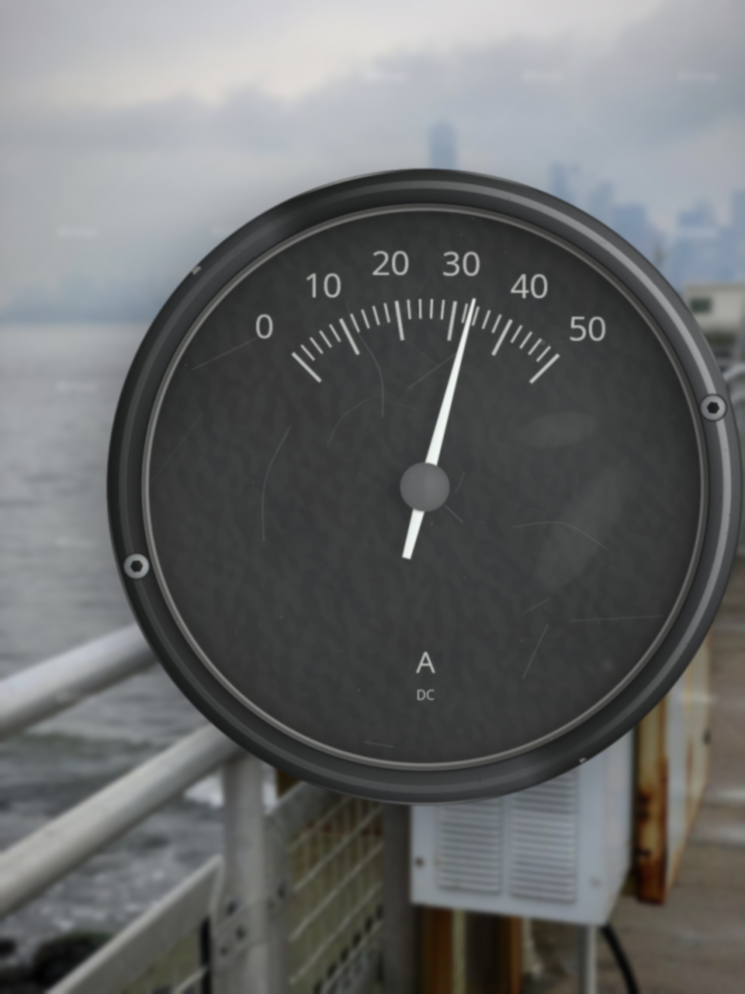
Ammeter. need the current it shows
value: 33 A
